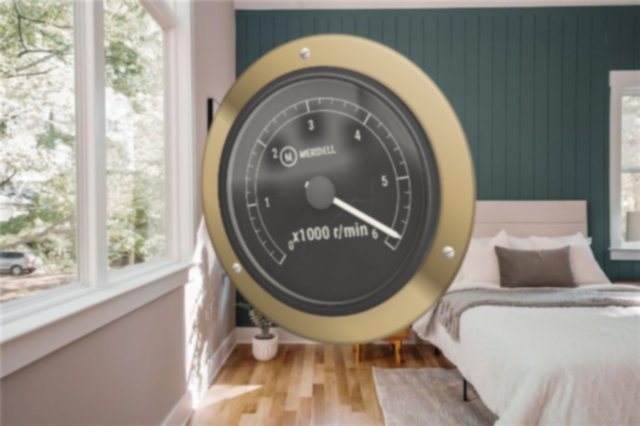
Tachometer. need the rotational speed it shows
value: 5800 rpm
